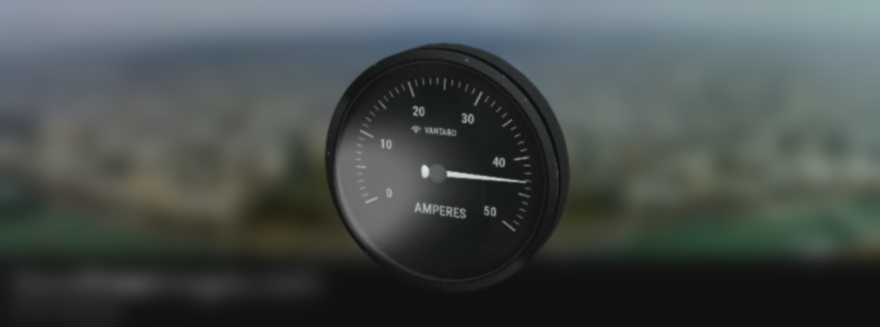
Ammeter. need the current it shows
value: 43 A
